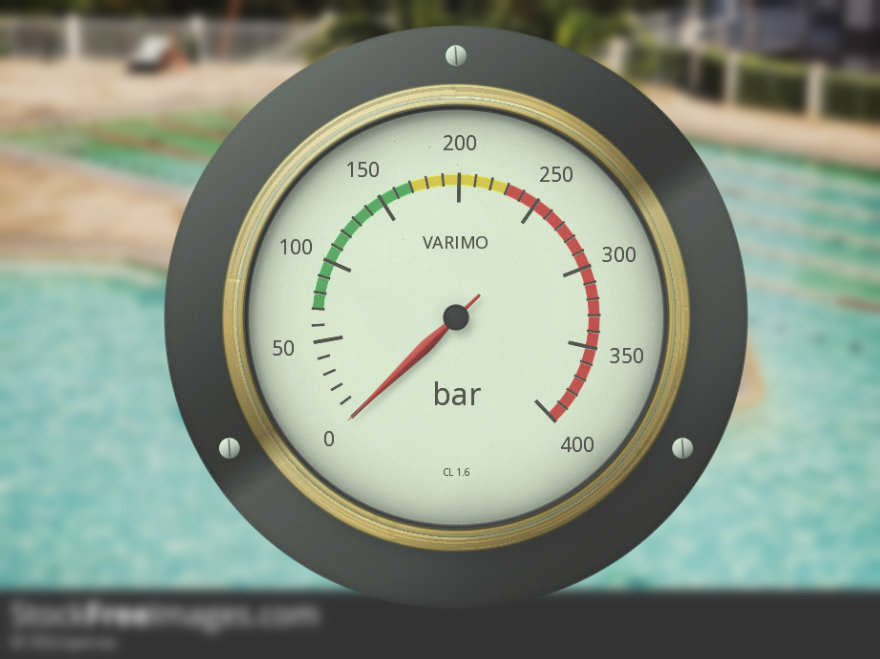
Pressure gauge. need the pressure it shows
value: 0 bar
